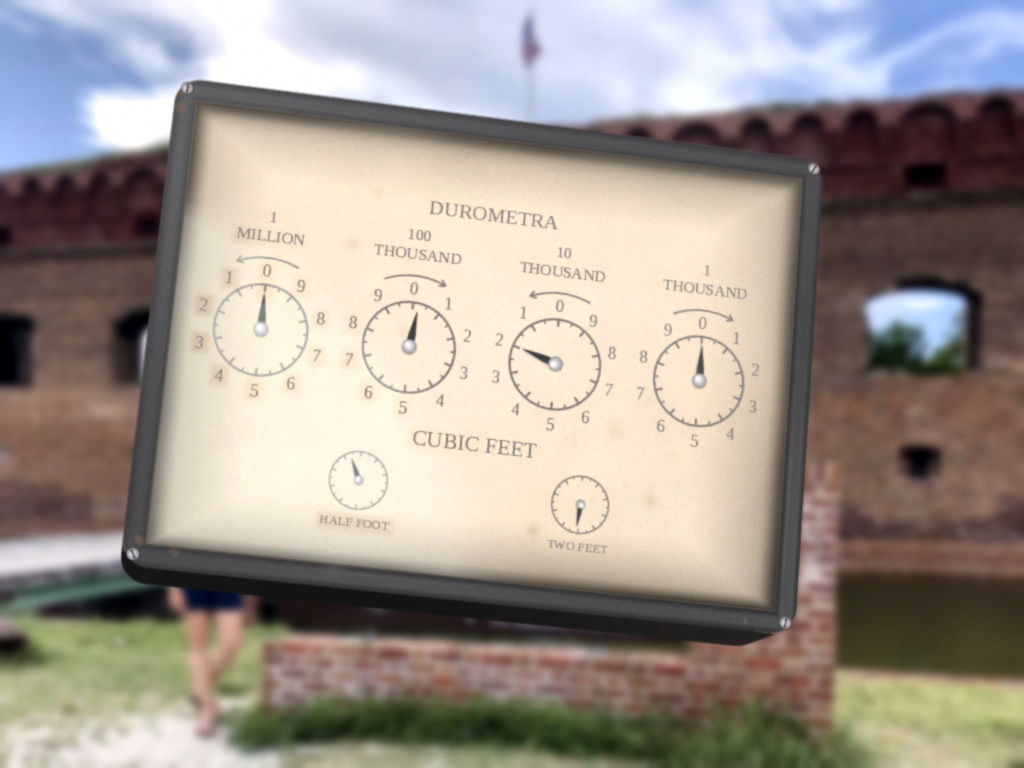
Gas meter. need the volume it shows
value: 2000 ft³
